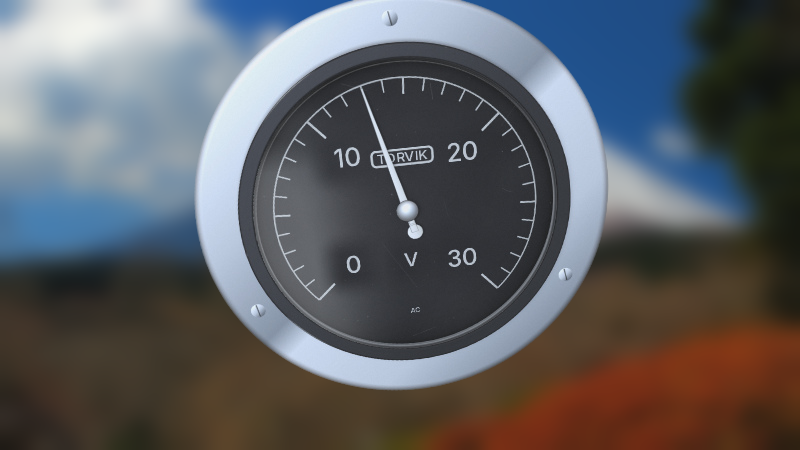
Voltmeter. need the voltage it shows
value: 13 V
